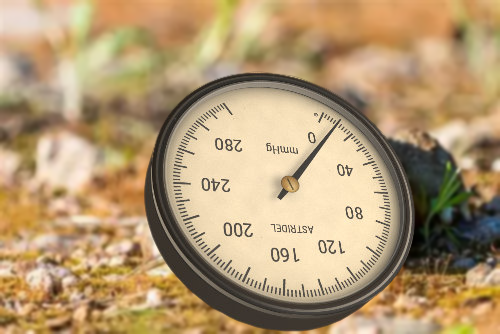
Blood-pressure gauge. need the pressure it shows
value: 10 mmHg
